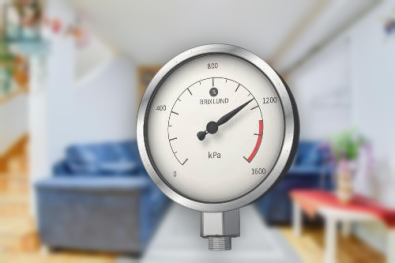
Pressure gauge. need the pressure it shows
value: 1150 kPa
